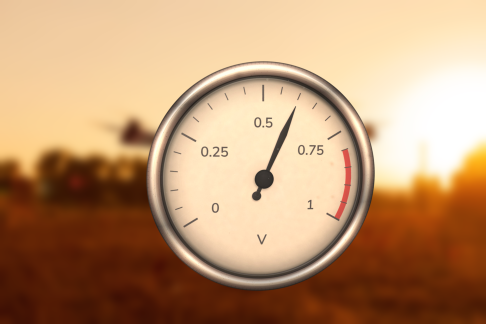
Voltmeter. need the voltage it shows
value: 0.6 V
